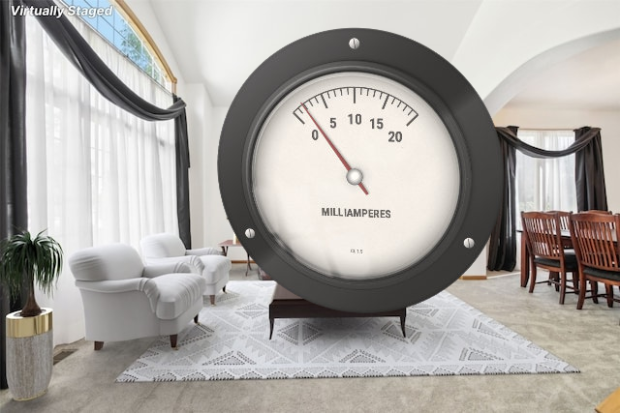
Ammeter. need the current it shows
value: 2 mA
